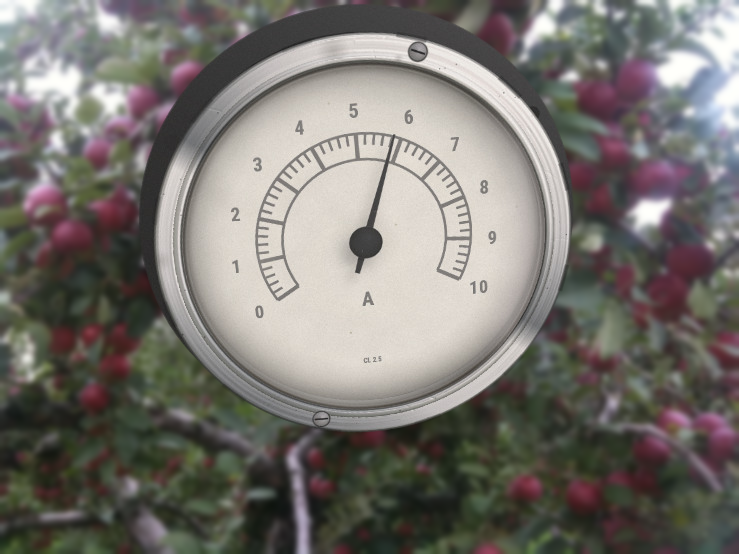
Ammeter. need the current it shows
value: 5.8 A
